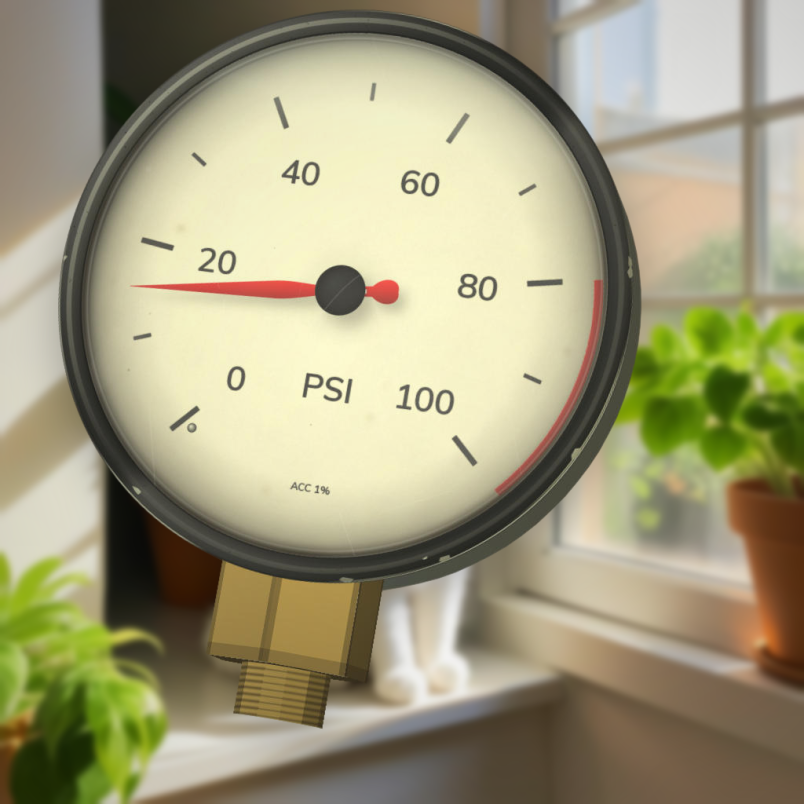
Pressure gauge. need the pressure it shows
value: 15 psi
